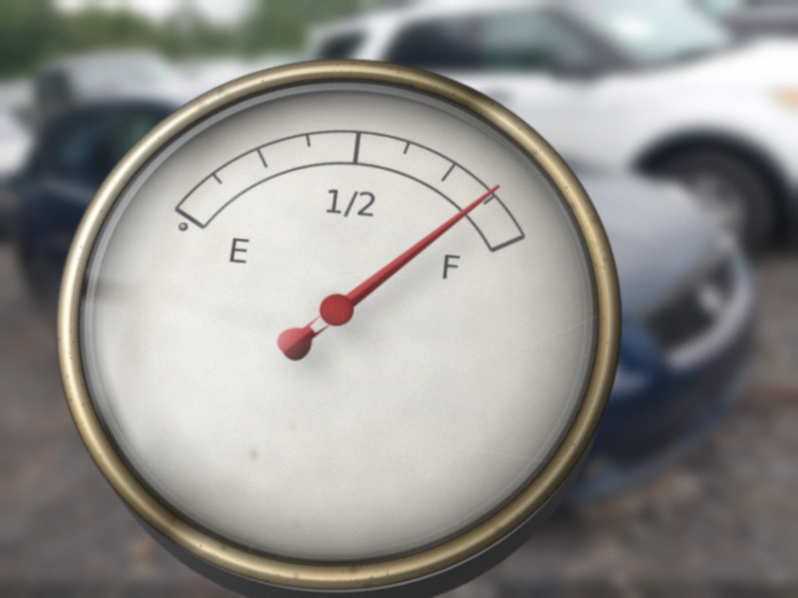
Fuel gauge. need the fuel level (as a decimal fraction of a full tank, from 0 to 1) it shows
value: 0.875
